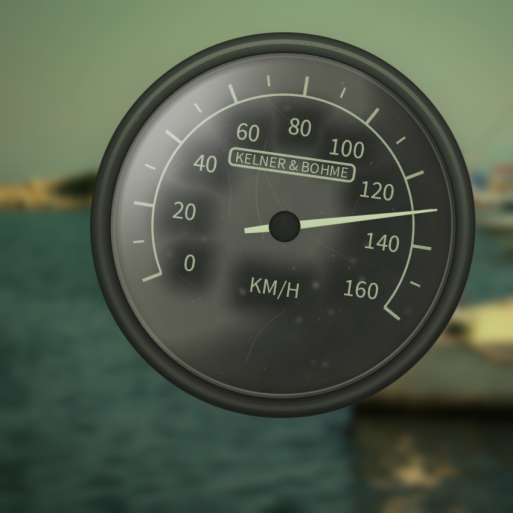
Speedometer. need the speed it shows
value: 130 km/h
